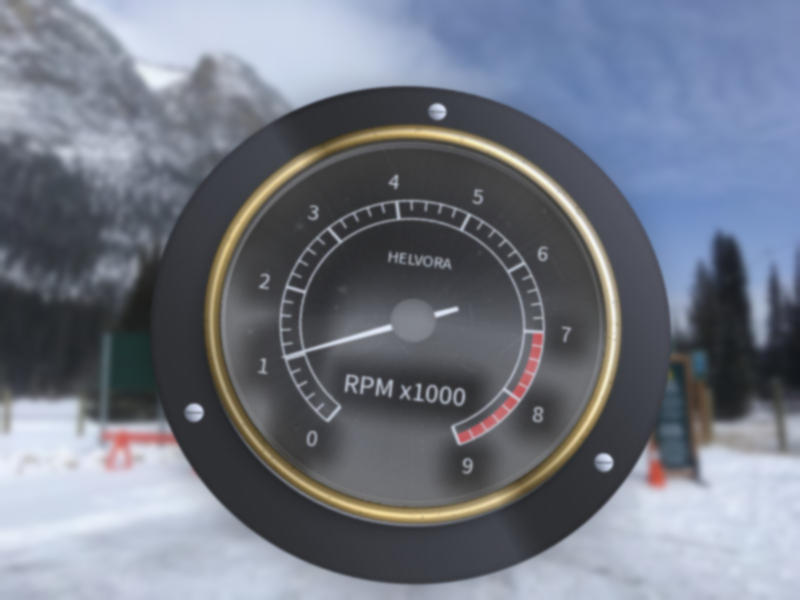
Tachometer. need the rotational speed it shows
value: 1000 rpm
